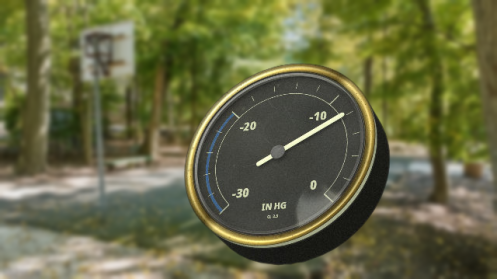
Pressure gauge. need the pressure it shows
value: -8 inHg
